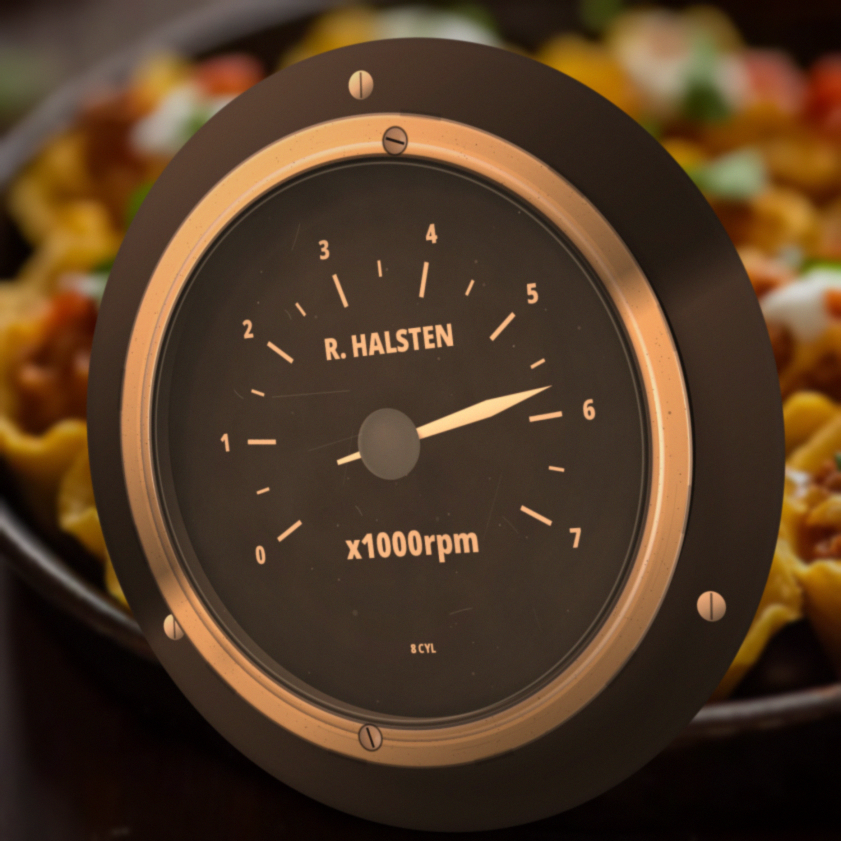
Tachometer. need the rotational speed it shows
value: 5750 rpm
